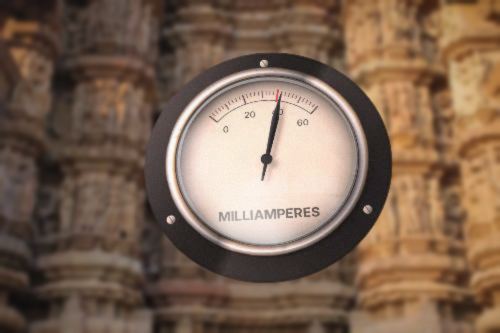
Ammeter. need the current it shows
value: 40 mA
